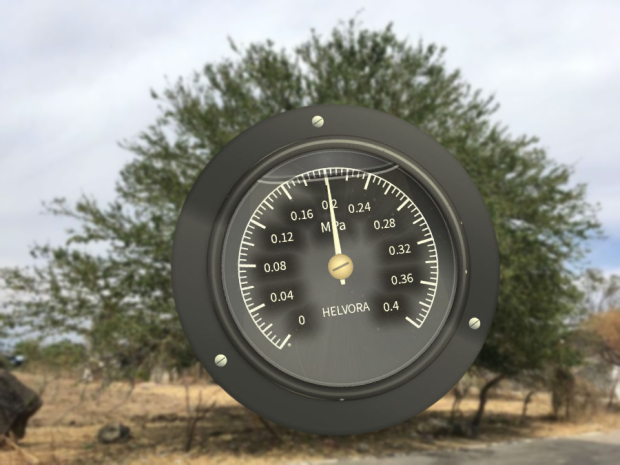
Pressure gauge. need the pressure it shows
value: 0.2 MPa
